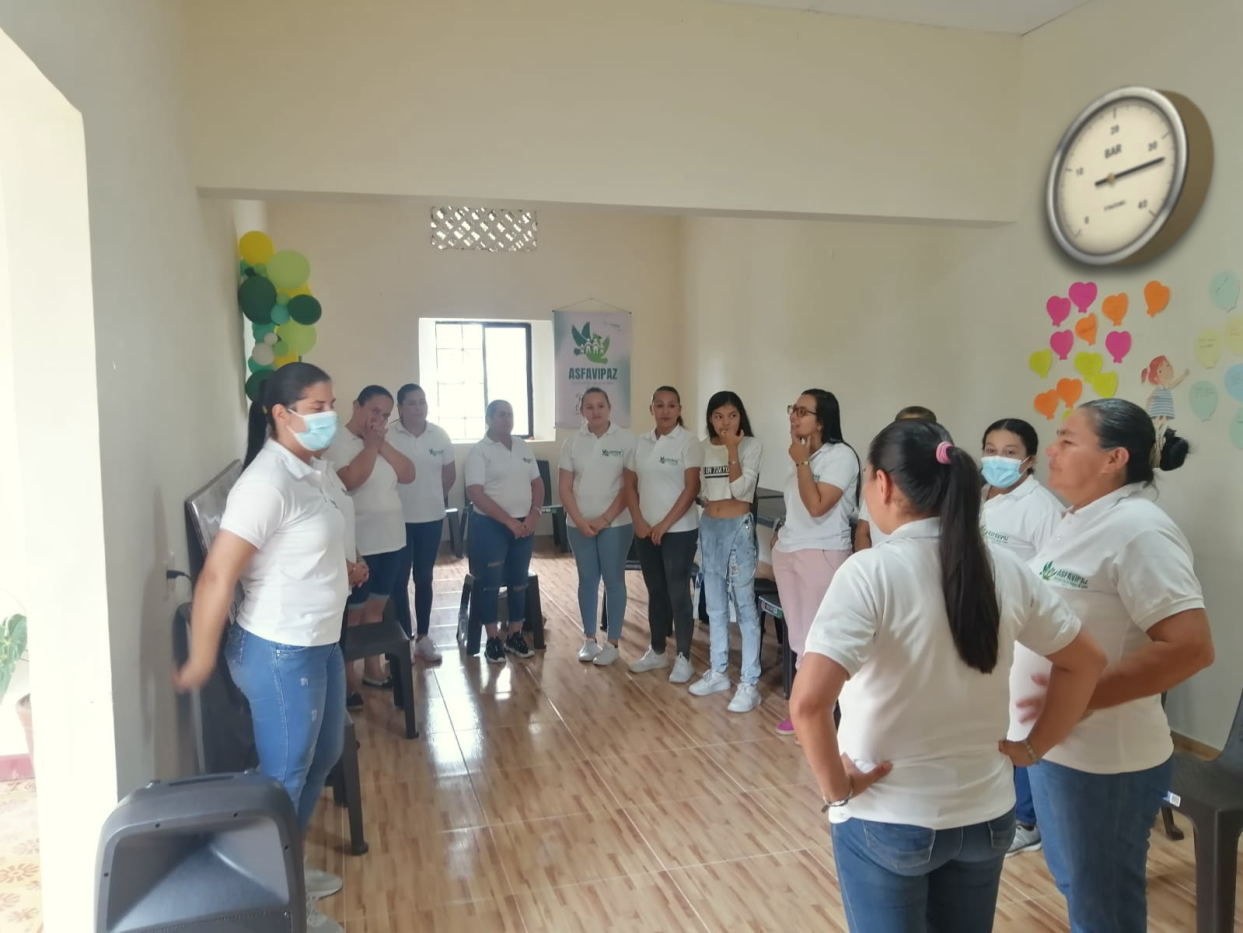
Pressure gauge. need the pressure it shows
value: 33 bar
